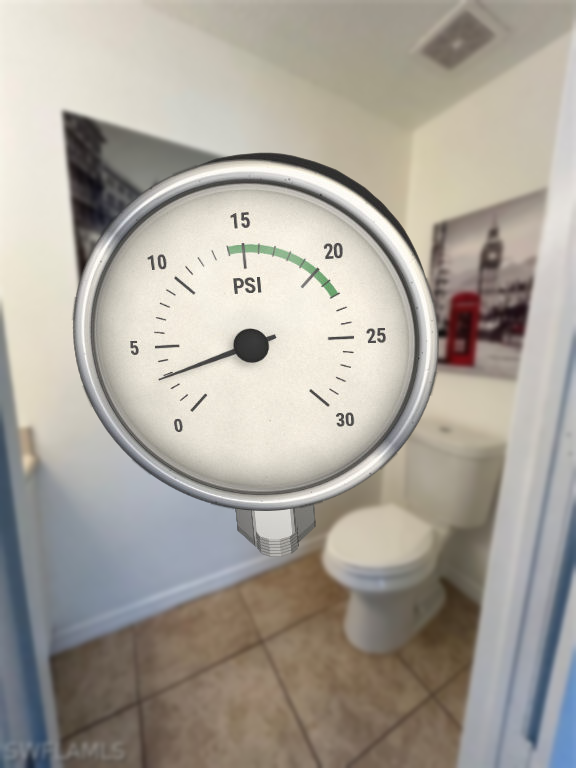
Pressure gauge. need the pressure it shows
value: 3 psi
